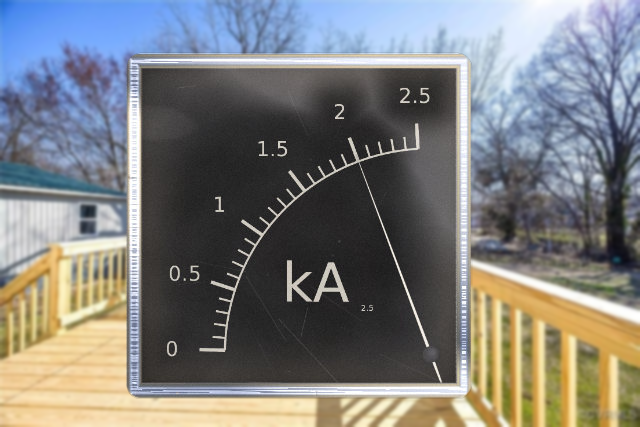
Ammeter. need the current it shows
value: 2 kA
